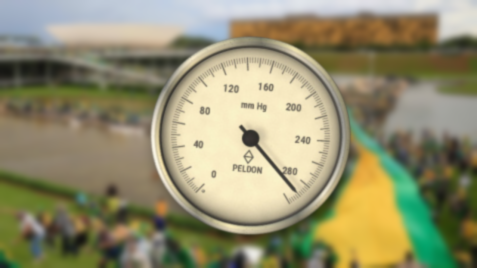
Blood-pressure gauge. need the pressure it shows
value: 290 mmHg
